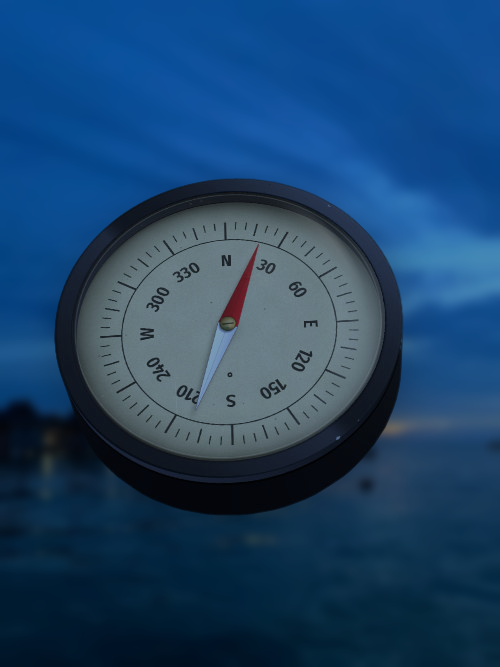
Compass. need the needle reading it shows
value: 20 °
